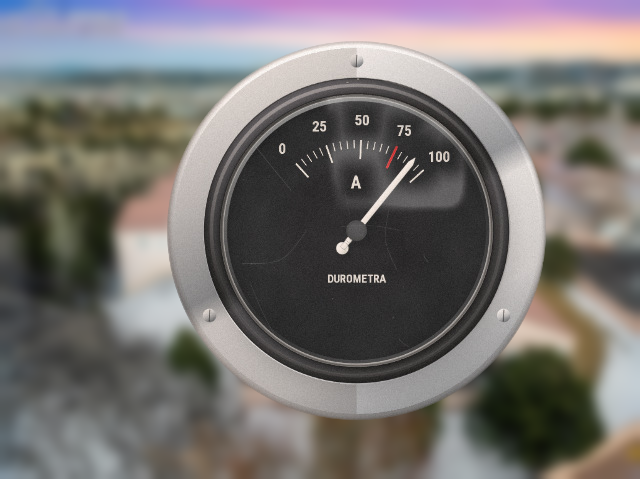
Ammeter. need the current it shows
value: 90 A
